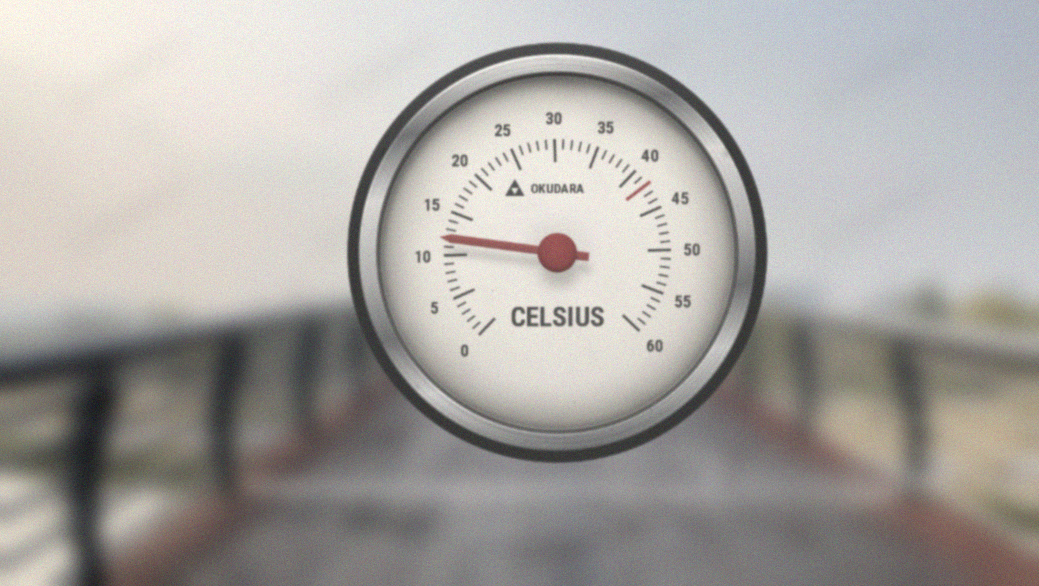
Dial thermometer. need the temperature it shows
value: 12 °C
